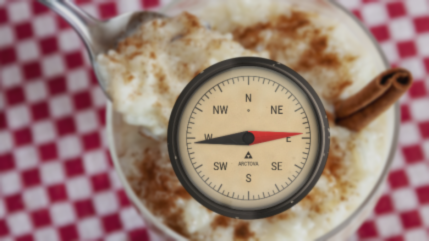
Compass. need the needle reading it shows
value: 85 °
